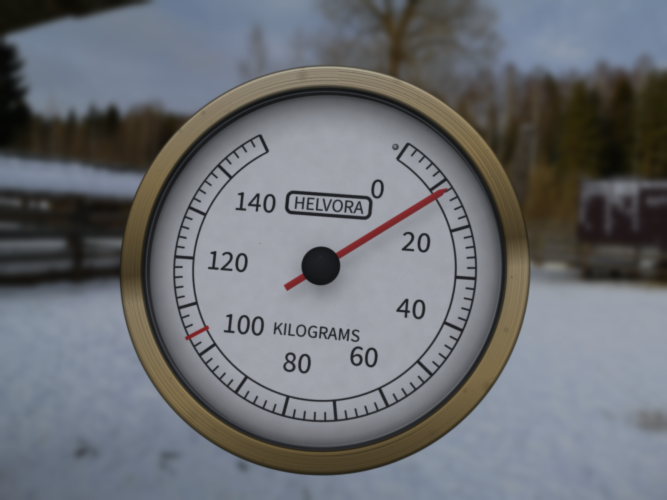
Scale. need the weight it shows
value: 12 kg
